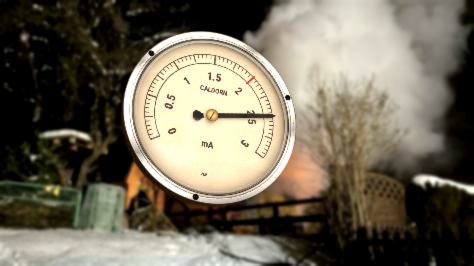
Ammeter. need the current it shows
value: 2.5 mA
